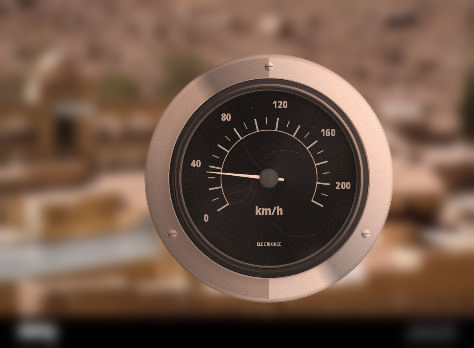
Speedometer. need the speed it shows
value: 35 km/h
